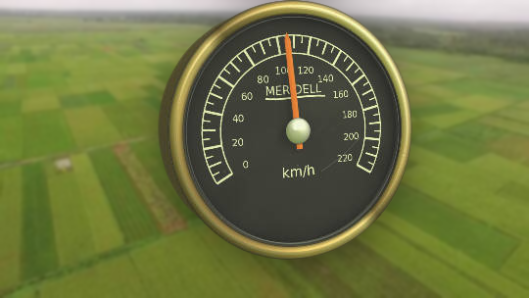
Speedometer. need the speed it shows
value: 105 km/h
